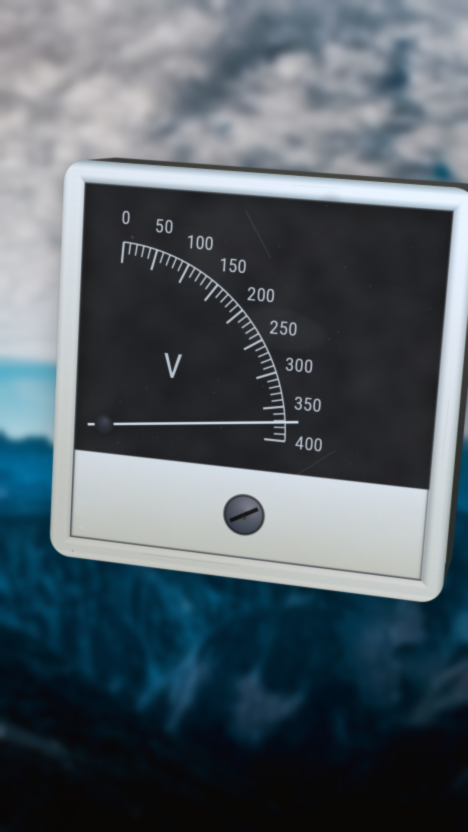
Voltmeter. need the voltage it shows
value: 370 V
